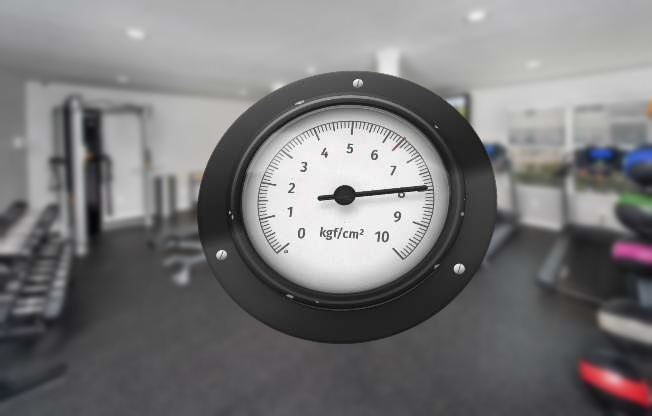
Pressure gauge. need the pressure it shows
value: 8 kg/cm²
